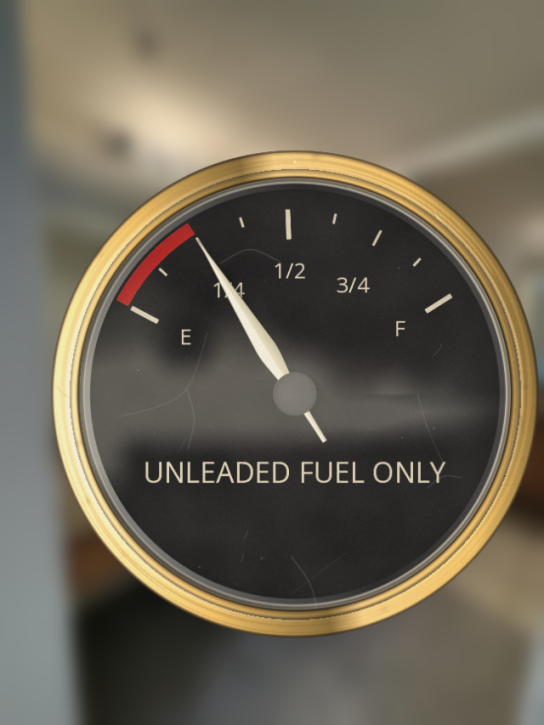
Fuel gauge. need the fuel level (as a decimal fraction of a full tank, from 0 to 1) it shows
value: 0.25
